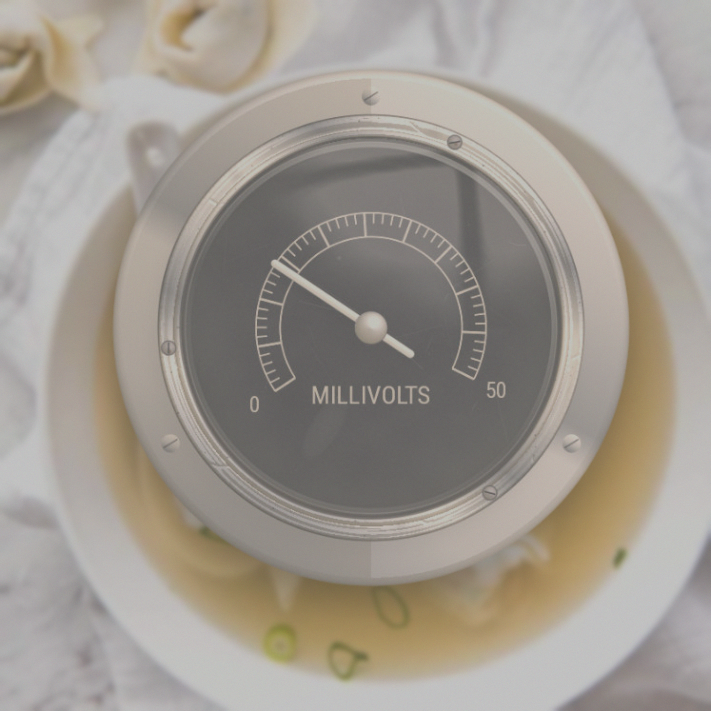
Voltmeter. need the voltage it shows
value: 14 mV
